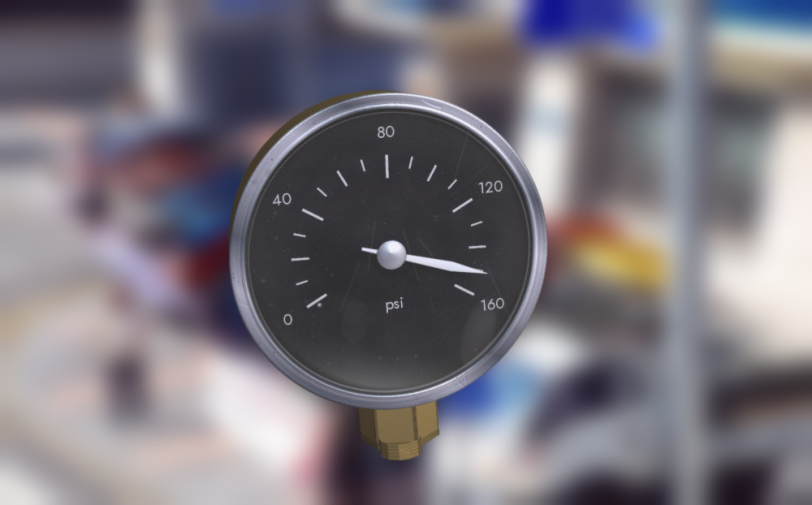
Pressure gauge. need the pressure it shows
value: 150 psi
